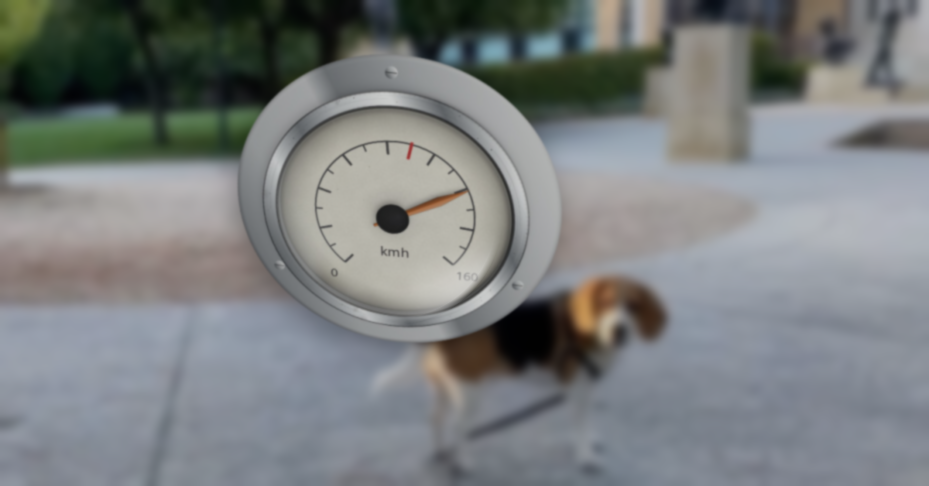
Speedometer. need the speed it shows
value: 120 km/h
